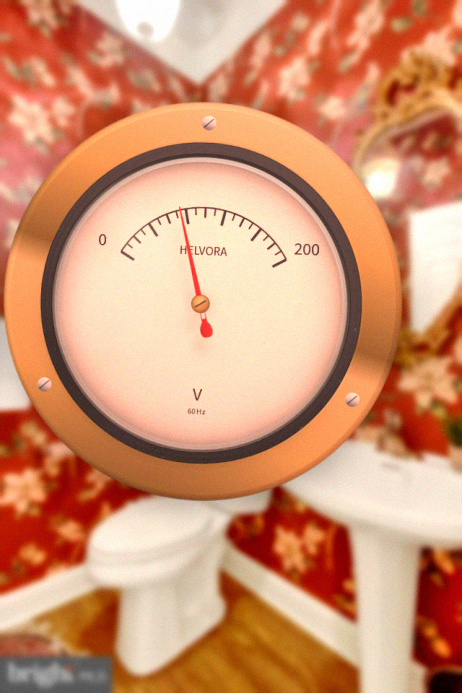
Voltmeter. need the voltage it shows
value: 75 V
